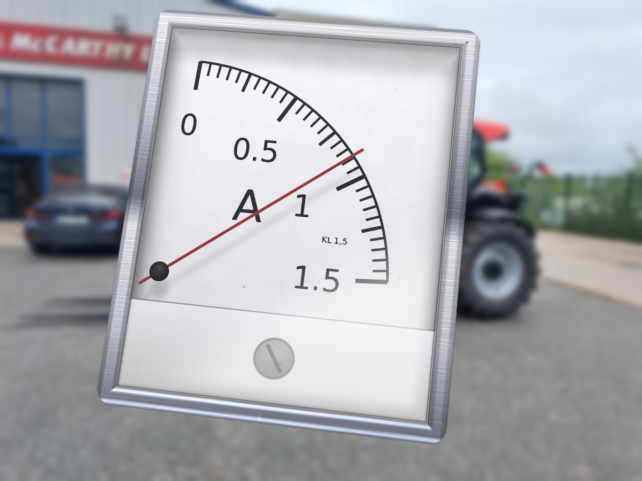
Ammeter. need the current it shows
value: 0.9 A
